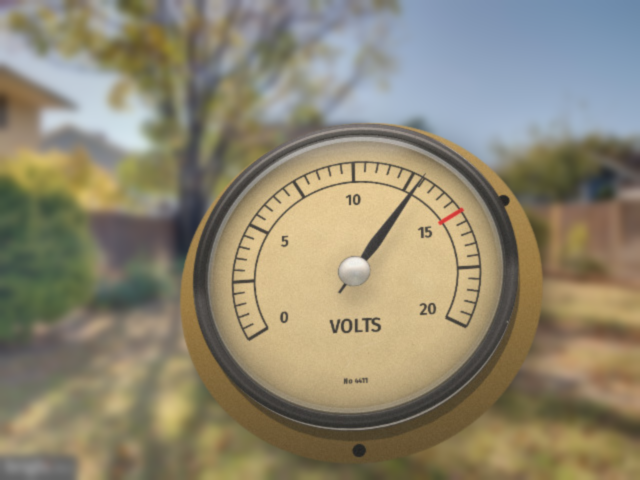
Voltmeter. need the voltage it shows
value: 13 V
